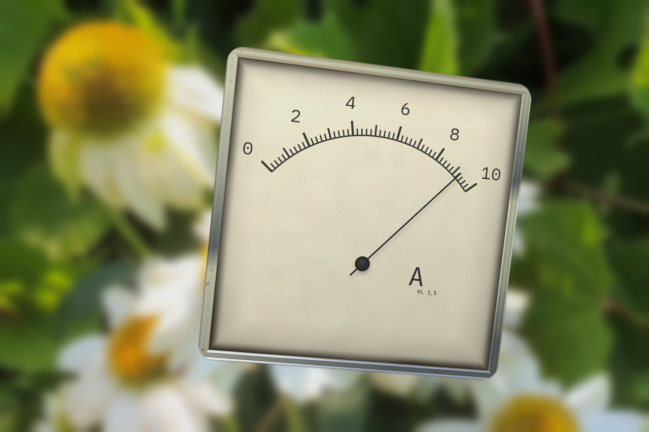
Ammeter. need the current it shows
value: 9.2 A
